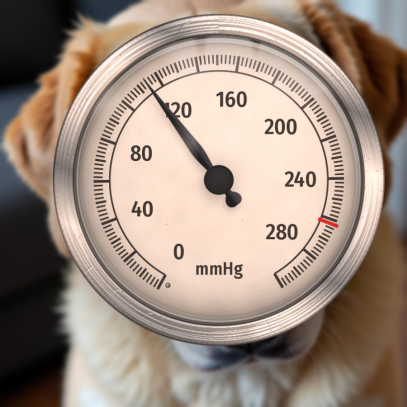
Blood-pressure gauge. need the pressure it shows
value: 114 mmHg
